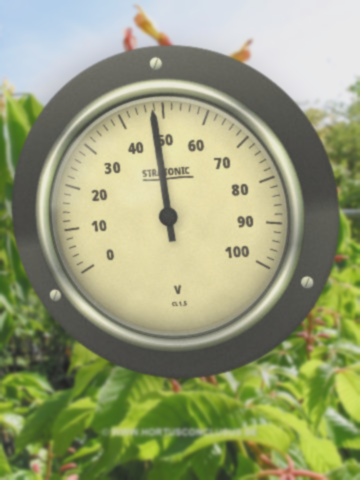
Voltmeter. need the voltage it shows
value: 48 V
